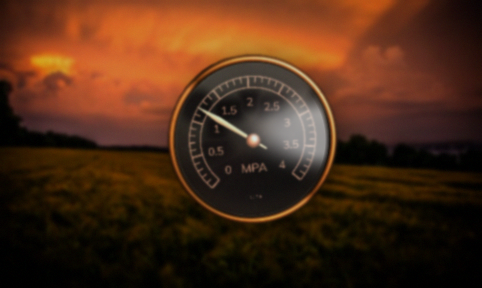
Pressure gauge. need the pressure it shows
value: 1.2 MPa
